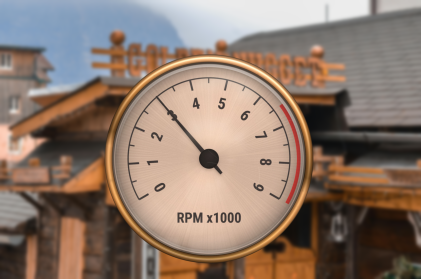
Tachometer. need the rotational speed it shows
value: 3000 rpm
